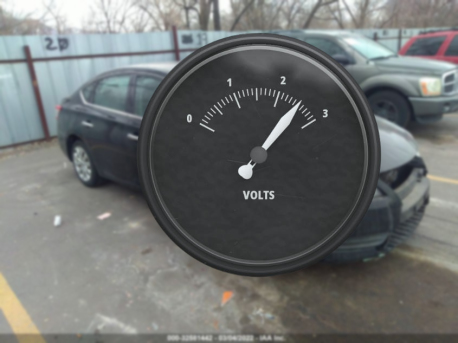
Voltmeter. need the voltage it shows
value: 2.5 V
